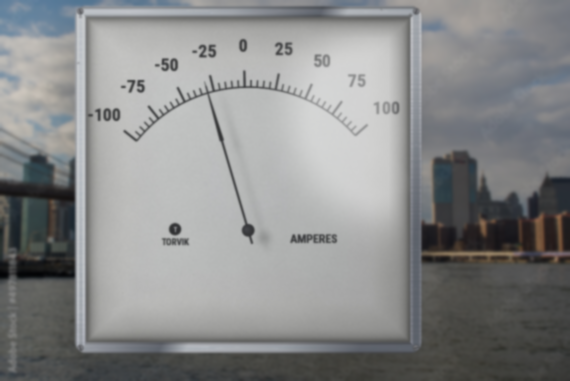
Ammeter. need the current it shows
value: -30 A
